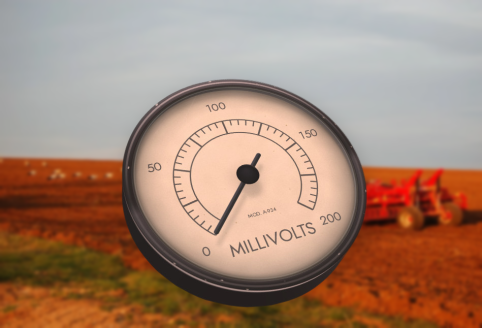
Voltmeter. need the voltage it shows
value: 0 mV
